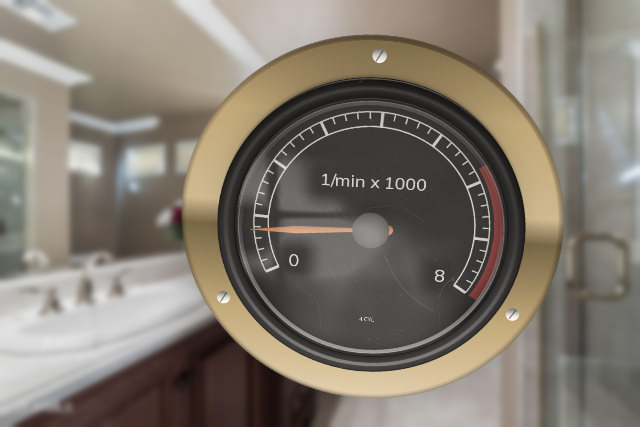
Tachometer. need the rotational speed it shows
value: 800 rpm
